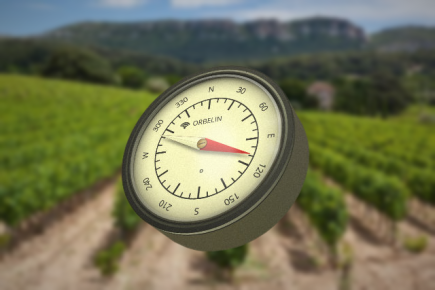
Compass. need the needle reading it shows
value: 110 °
